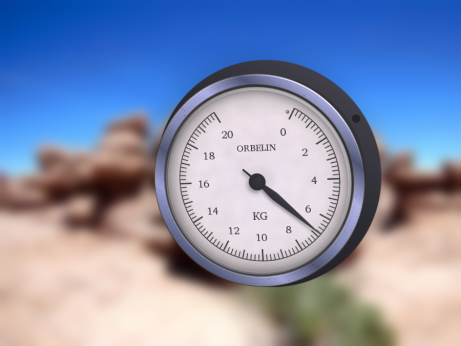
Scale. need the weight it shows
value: 6.8 kg
